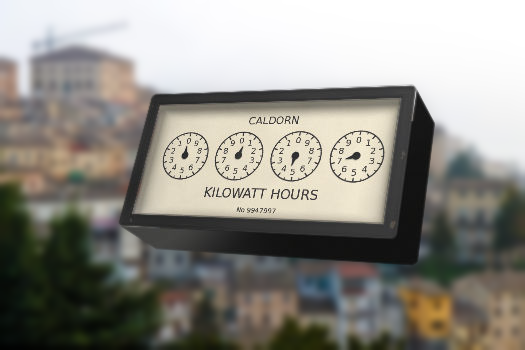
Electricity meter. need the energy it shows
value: 47 kWh
